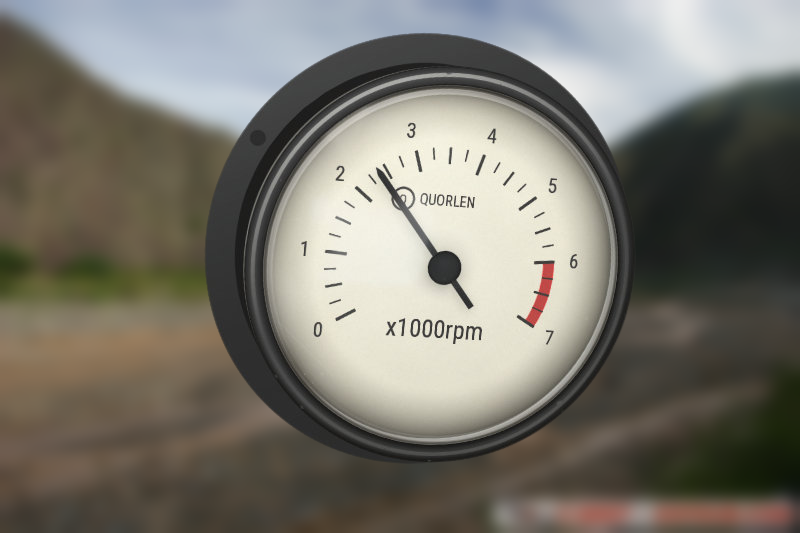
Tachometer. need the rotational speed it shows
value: 2375 rpm
